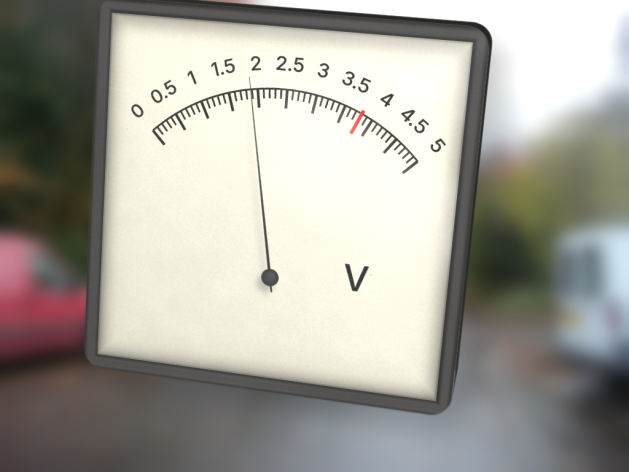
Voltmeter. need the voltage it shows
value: 1.9 V
